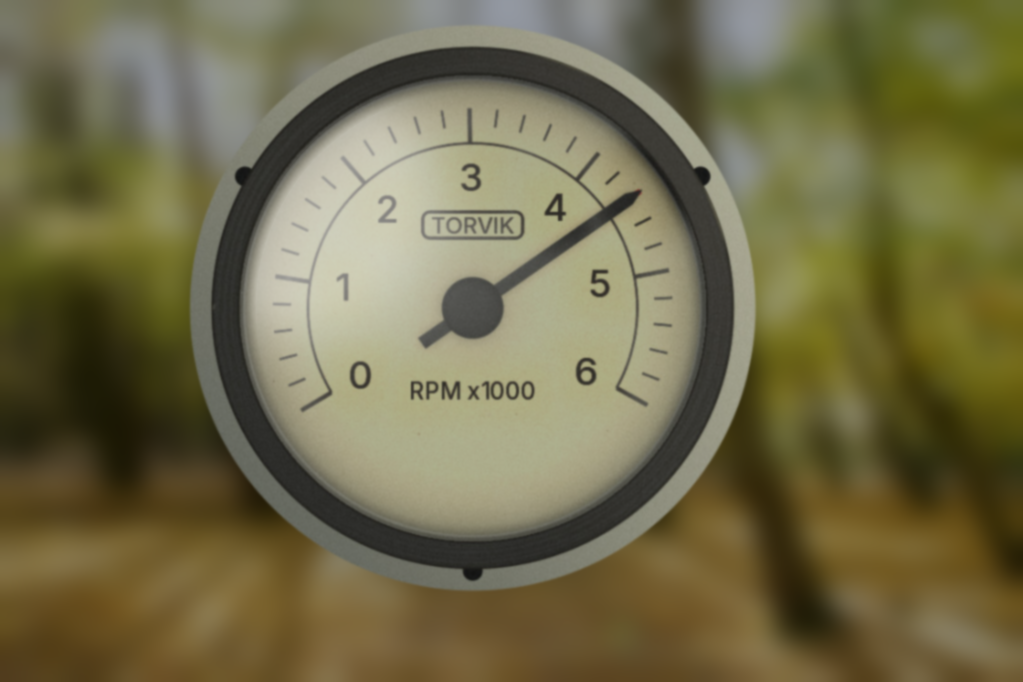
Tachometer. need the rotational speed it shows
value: 4400 rpm
